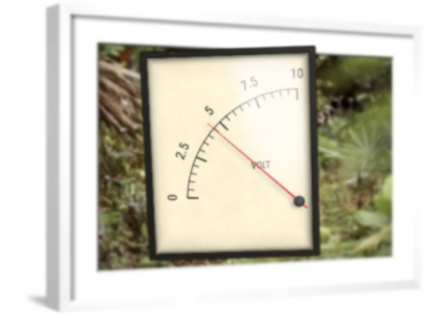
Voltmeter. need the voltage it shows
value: 4.5 V
